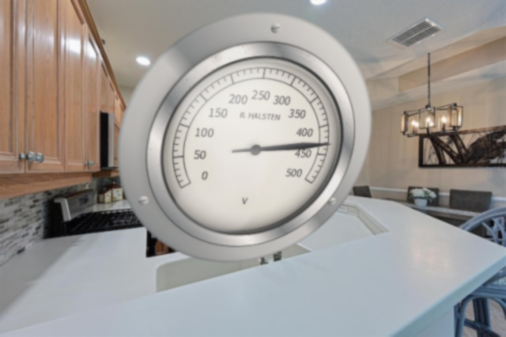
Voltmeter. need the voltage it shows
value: 430 V
